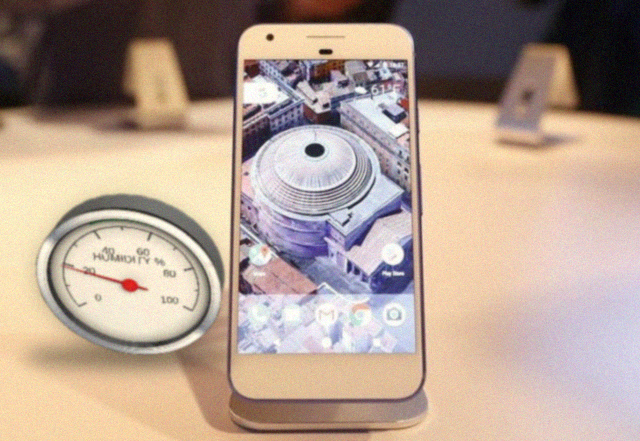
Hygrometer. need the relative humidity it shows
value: 20 %
